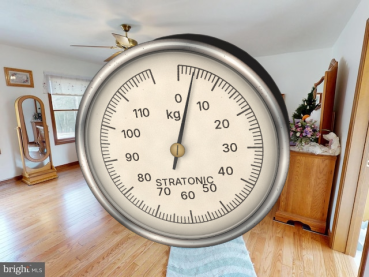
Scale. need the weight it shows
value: 4 kg
